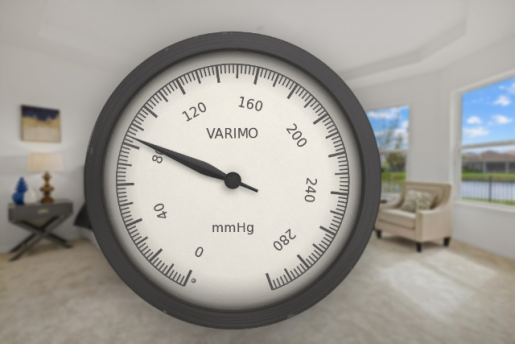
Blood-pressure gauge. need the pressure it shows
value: 84 mmHg
